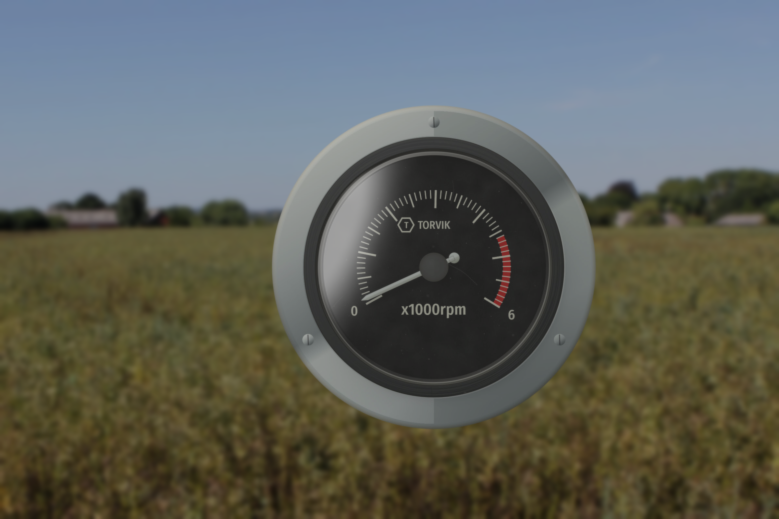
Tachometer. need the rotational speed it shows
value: 100 rpm
